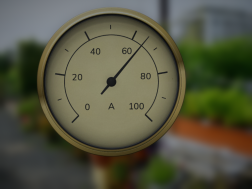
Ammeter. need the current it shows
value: 65 A
